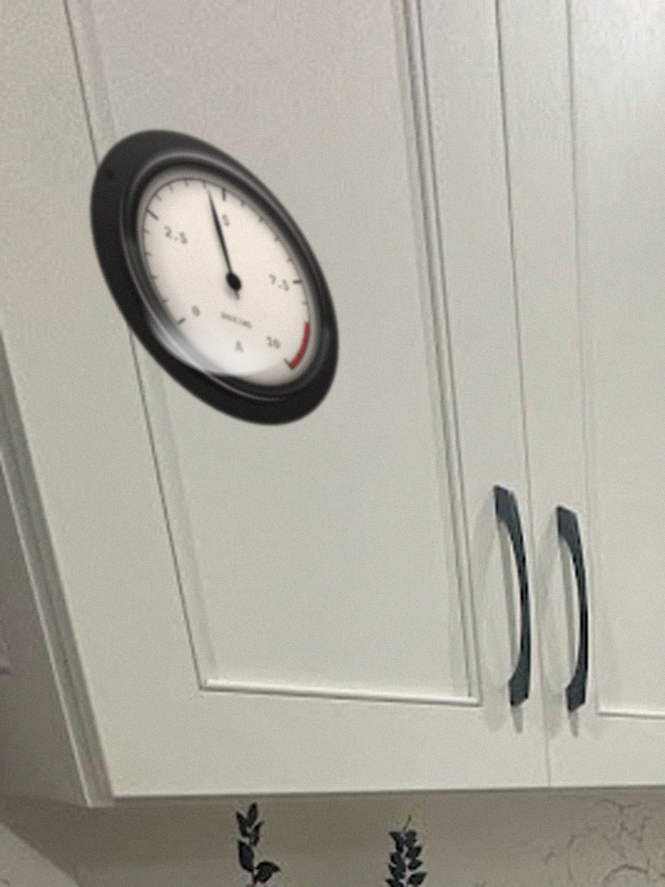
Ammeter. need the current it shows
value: 4.5 A
